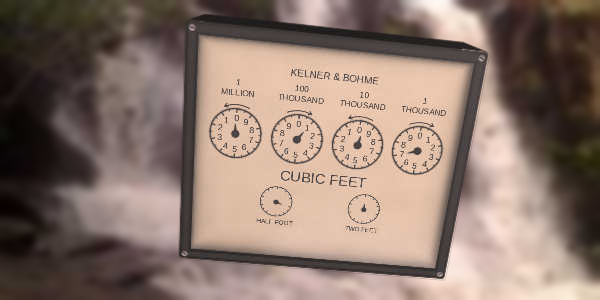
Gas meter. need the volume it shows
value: 9700 ft³
